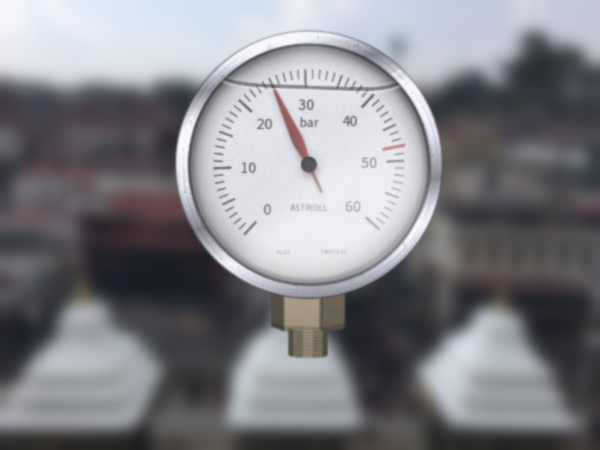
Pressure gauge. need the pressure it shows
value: 25 bar
